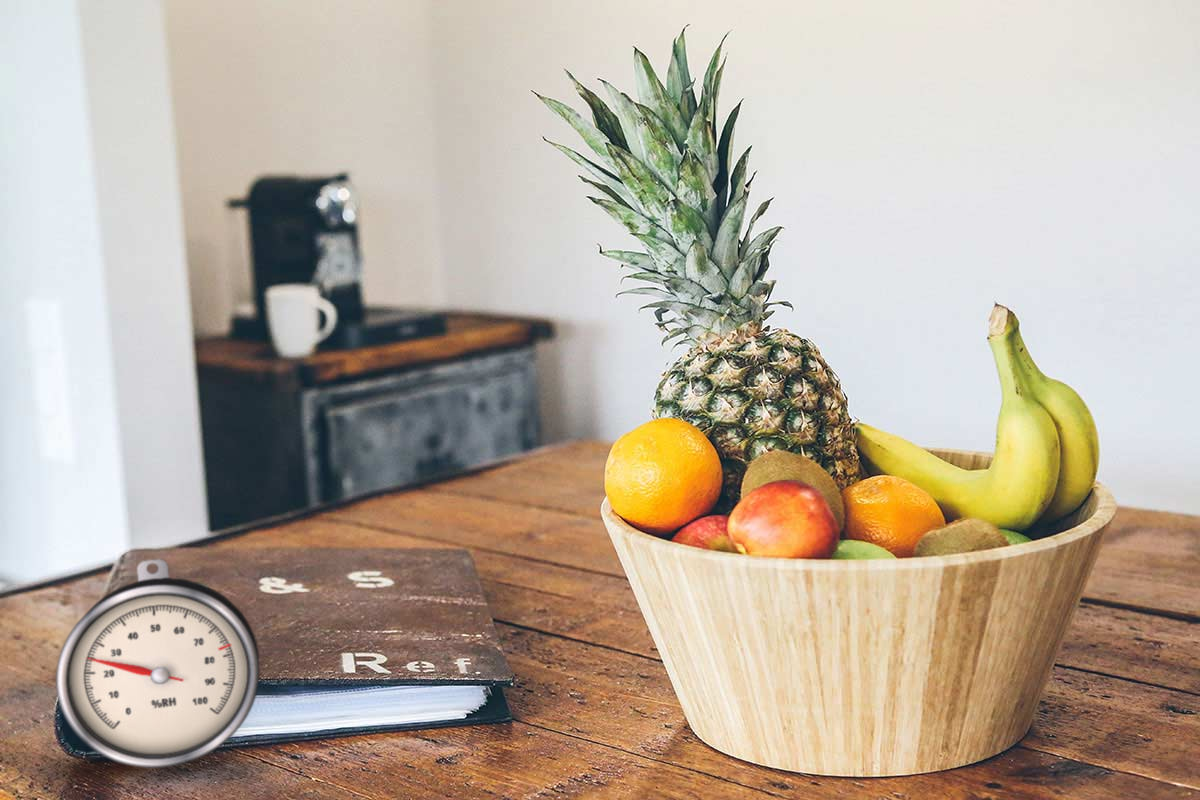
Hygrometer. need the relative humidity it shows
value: 25 %
